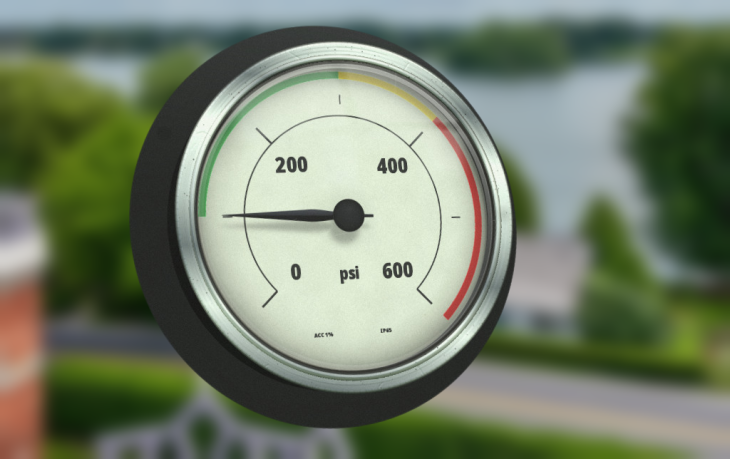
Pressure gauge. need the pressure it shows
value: 100 psi
